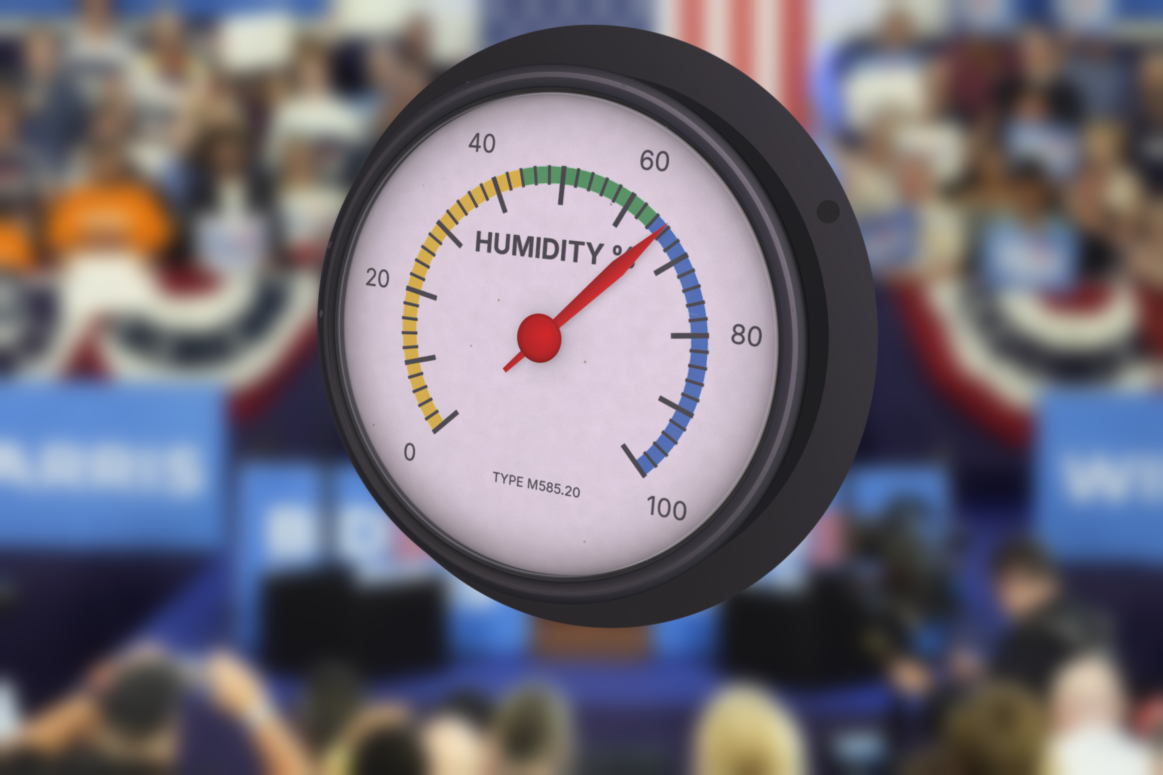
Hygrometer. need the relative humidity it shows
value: 66 %
